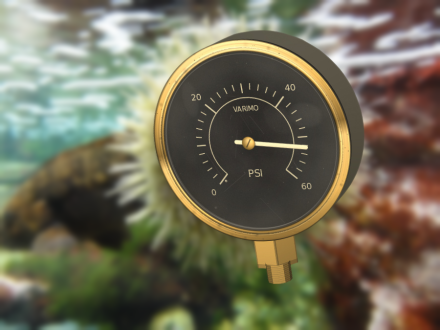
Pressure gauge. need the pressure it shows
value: 52 psi
